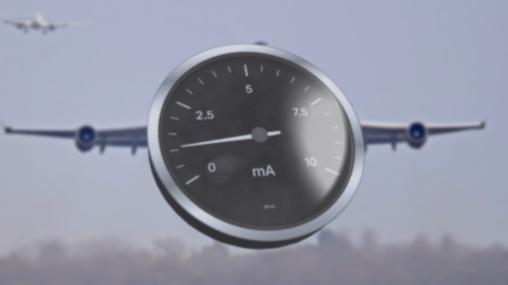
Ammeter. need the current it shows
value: 1 mA
